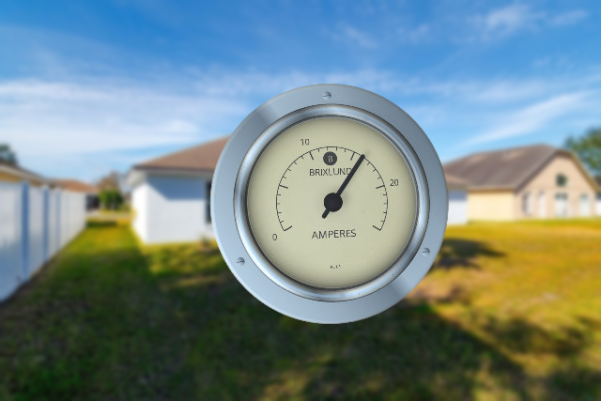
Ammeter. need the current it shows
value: 16 A
